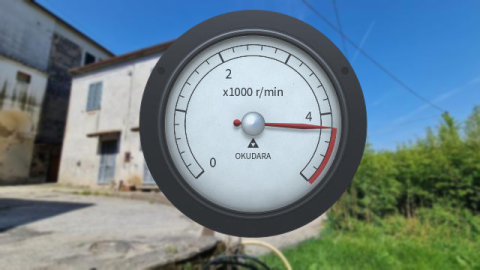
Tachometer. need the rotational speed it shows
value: 4200 rpm
